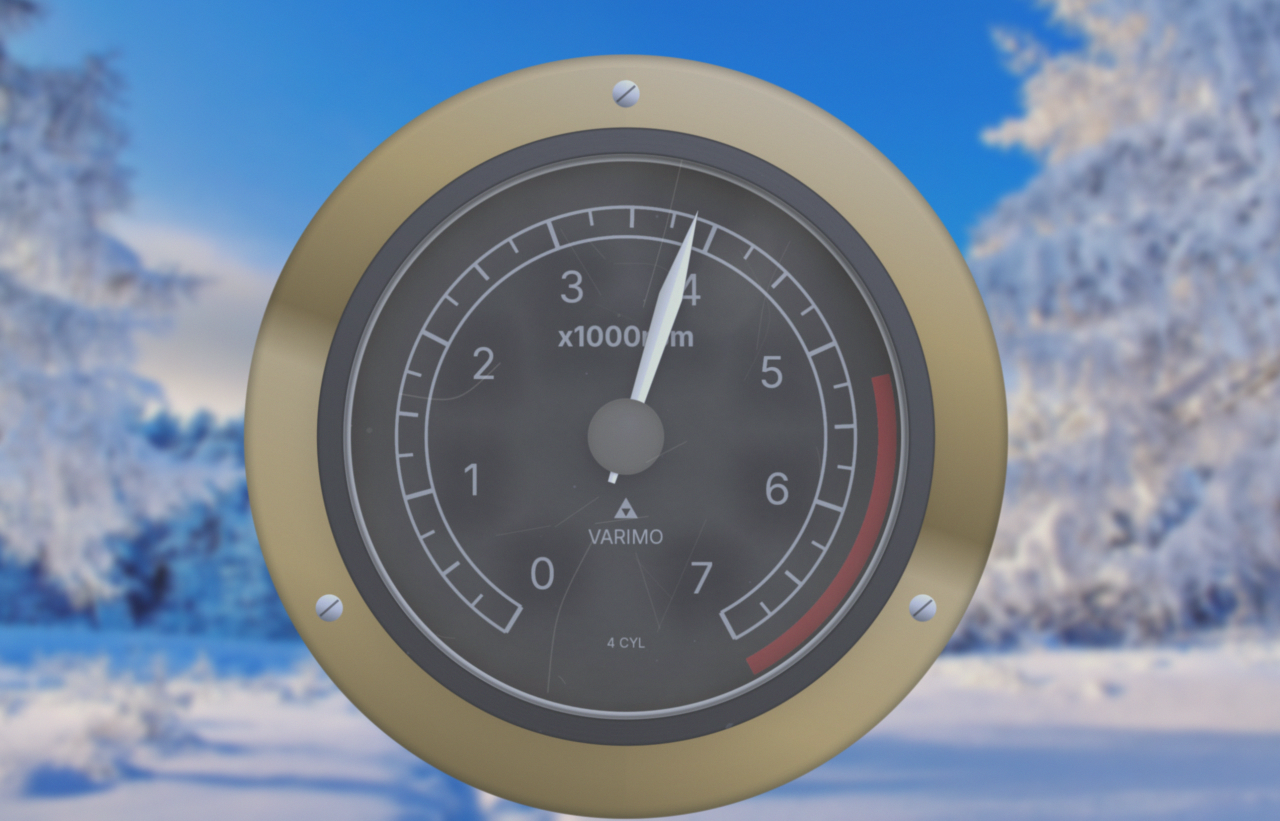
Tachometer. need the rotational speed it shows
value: 3875 rpm
